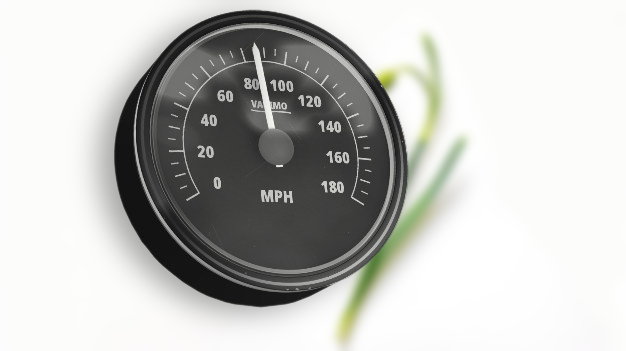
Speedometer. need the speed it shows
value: 85 mph
